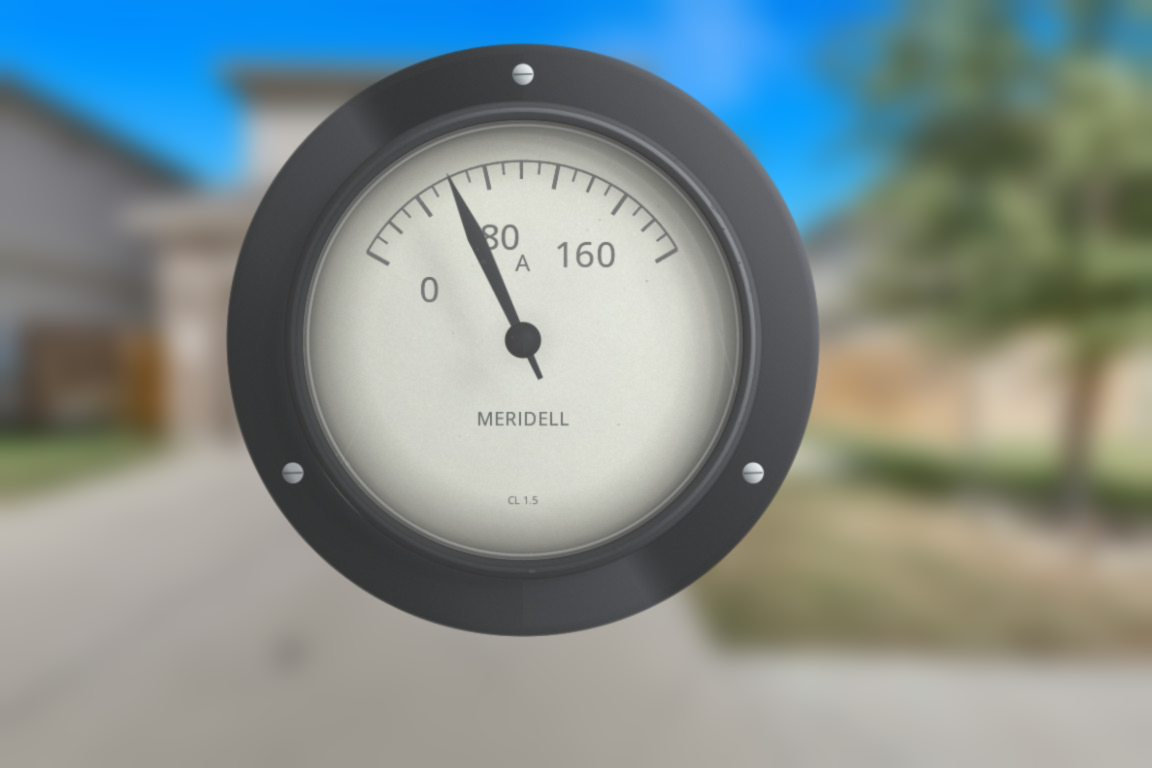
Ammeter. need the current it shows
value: 60 A
